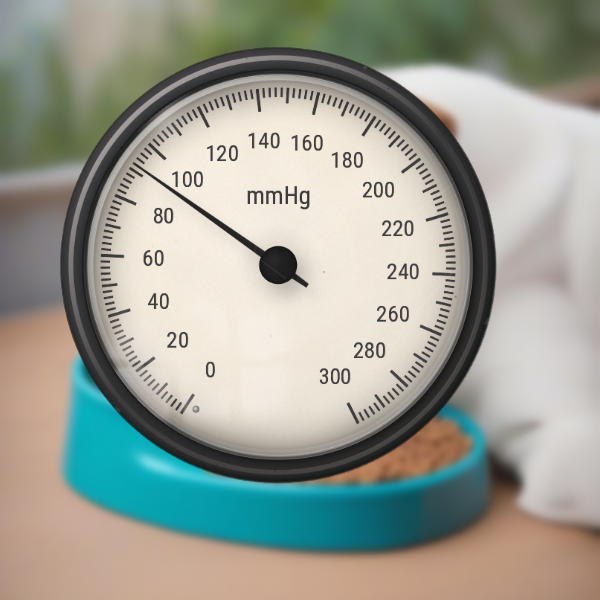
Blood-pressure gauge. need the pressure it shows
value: 92 mmHg
